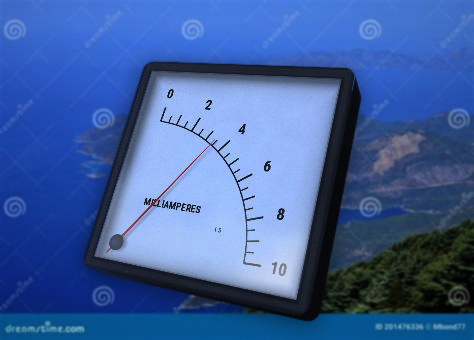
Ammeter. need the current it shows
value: 3.5 mA
